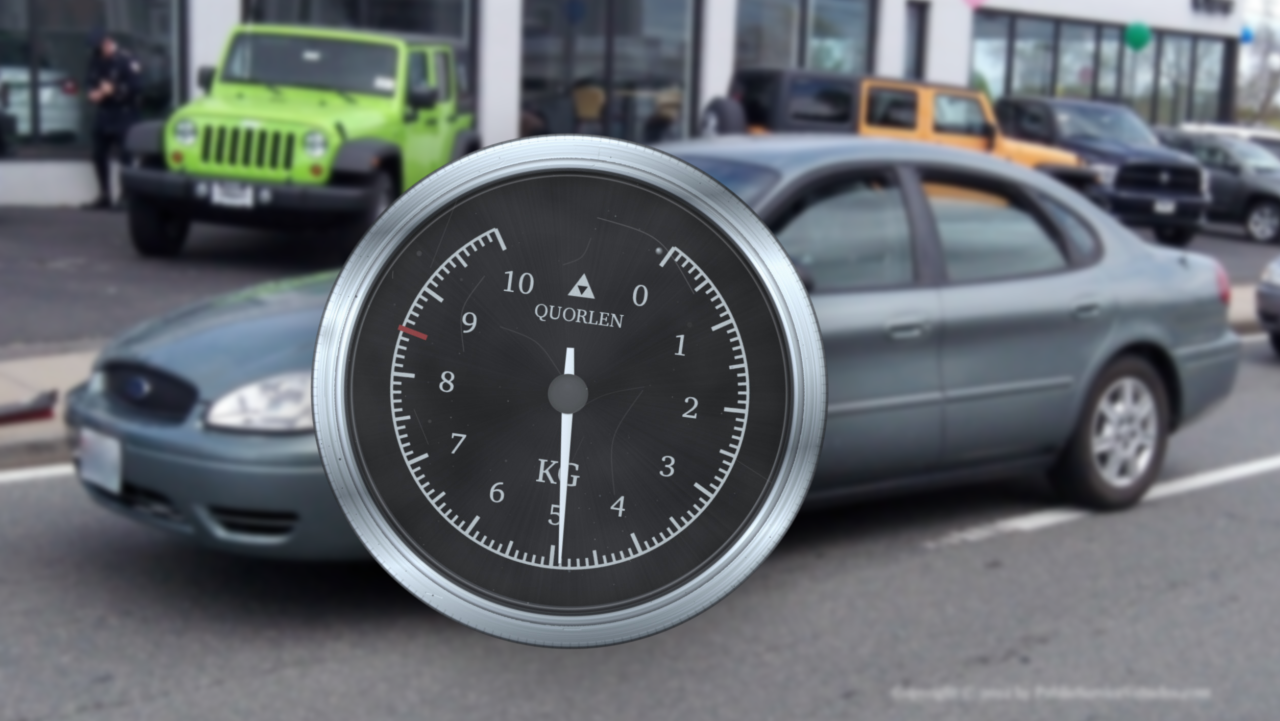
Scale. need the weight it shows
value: 4.9 kg
